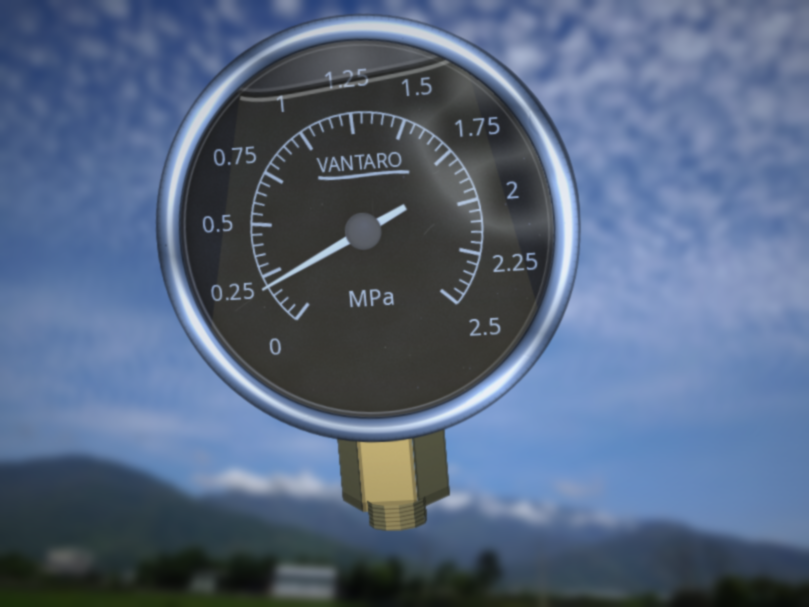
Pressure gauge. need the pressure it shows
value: 0.2 MPa
